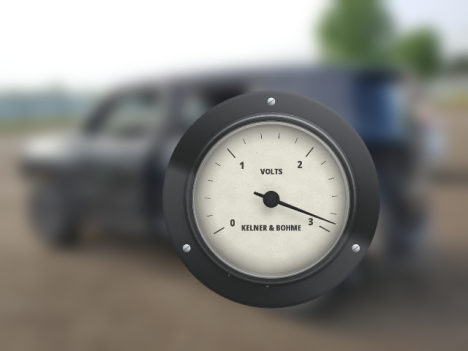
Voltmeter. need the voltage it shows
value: 2.9 V
